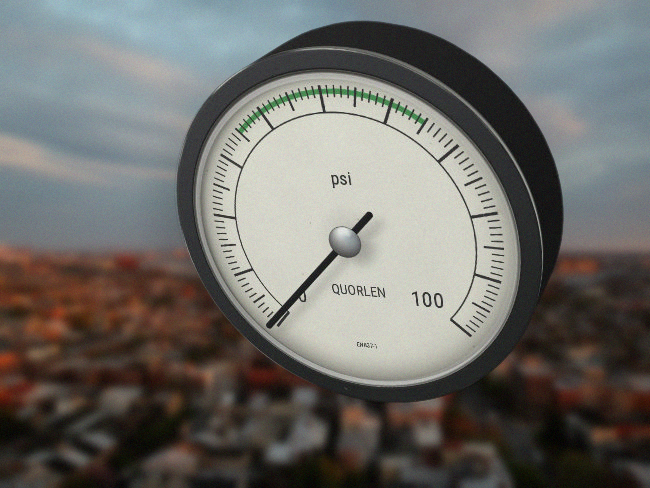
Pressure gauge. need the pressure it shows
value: 1 psi
